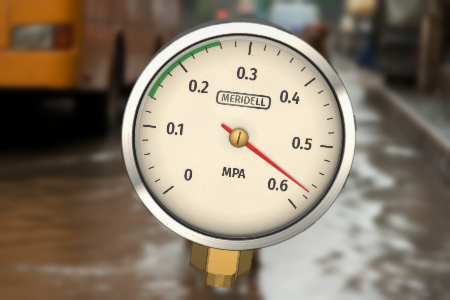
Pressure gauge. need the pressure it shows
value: 0.57 MPa
